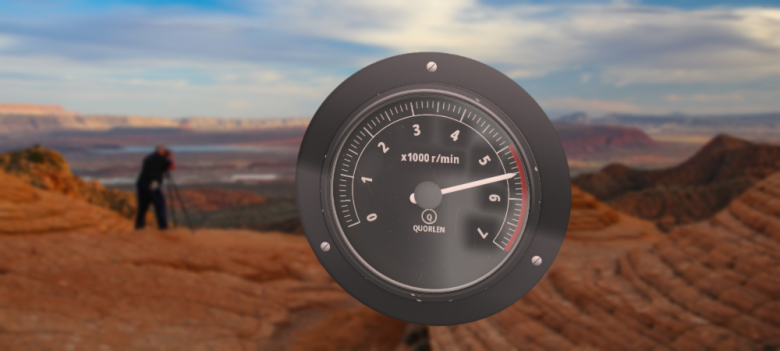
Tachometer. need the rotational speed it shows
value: 5500 rpm
